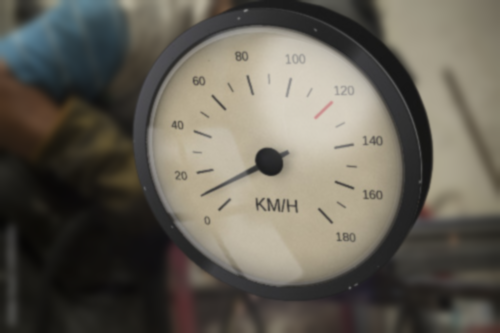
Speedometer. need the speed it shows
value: 10 km/h
